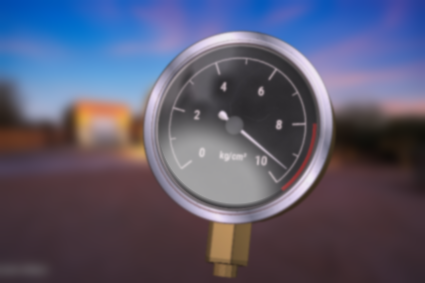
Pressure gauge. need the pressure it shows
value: 9.5 kg/cm²
